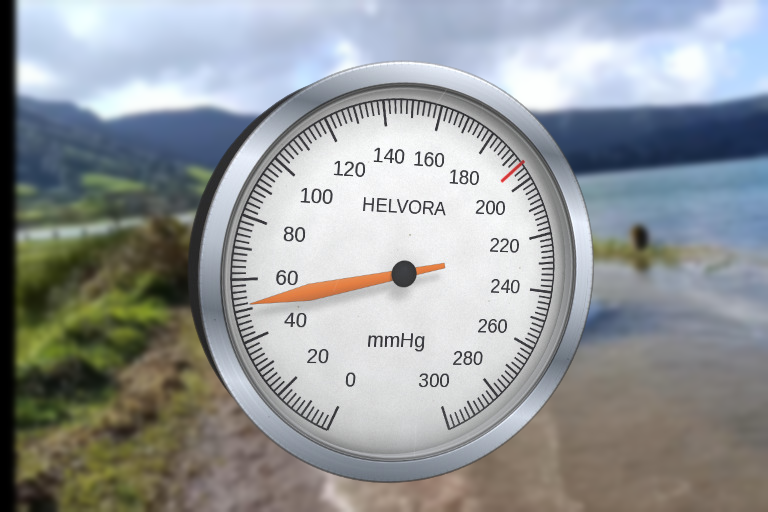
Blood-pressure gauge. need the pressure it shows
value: 52 mmHg
